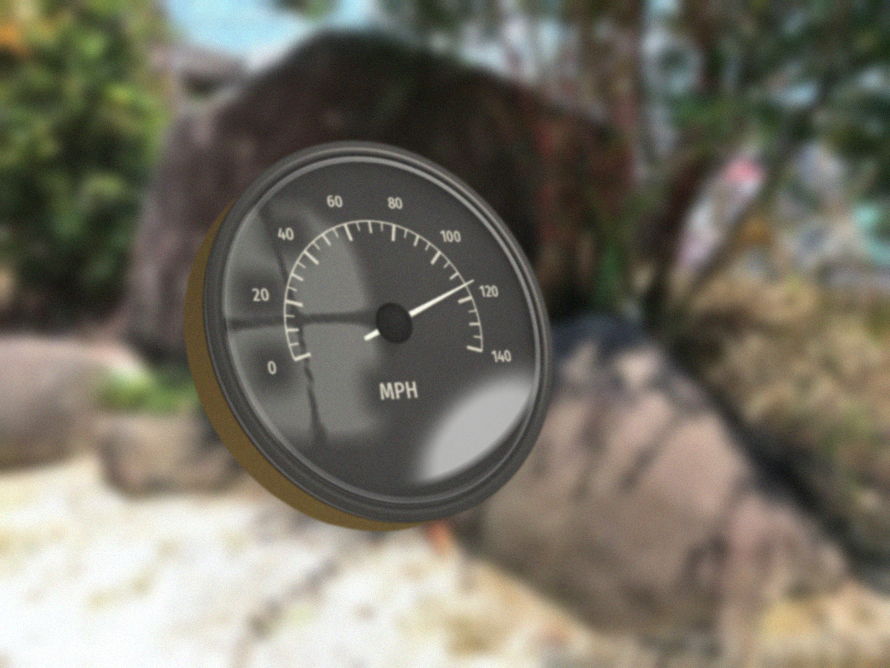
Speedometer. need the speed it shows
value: 115 mph
